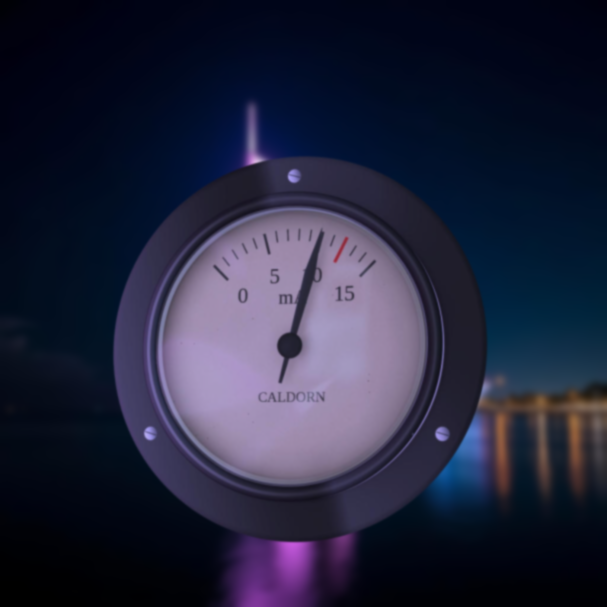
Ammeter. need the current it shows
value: 10 mA
